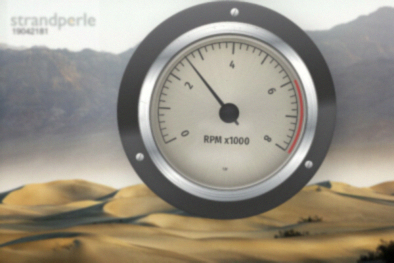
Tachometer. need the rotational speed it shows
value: 2600 rpm
